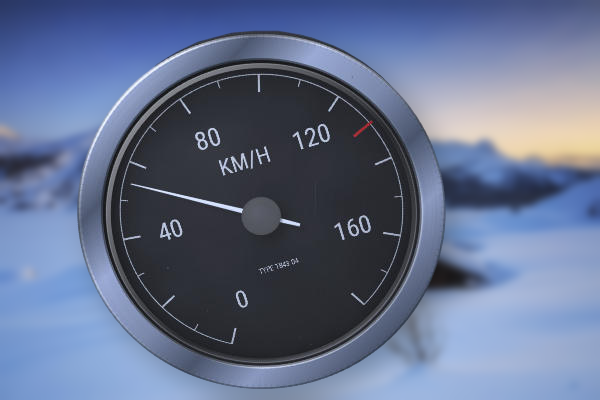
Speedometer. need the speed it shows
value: 55 km/h
